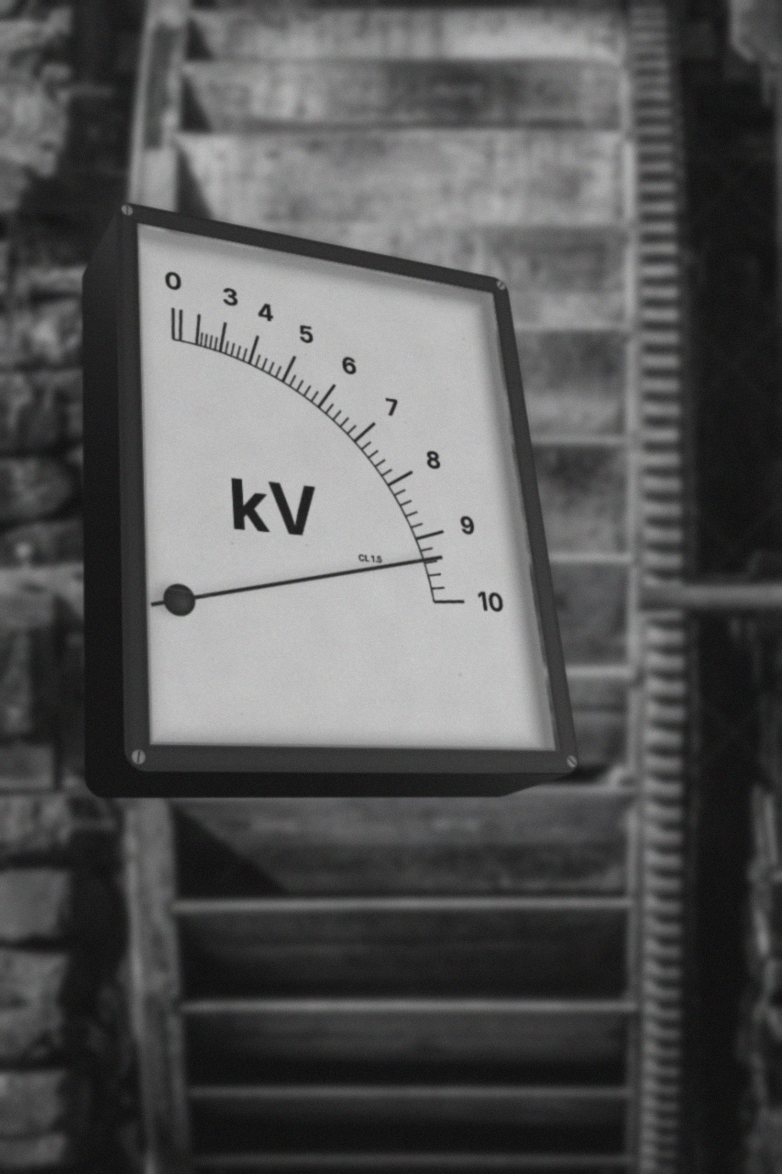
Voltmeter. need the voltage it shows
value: 9.4 kV
